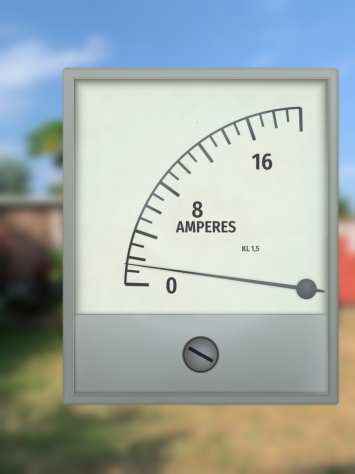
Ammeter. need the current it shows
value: 1.5 A
